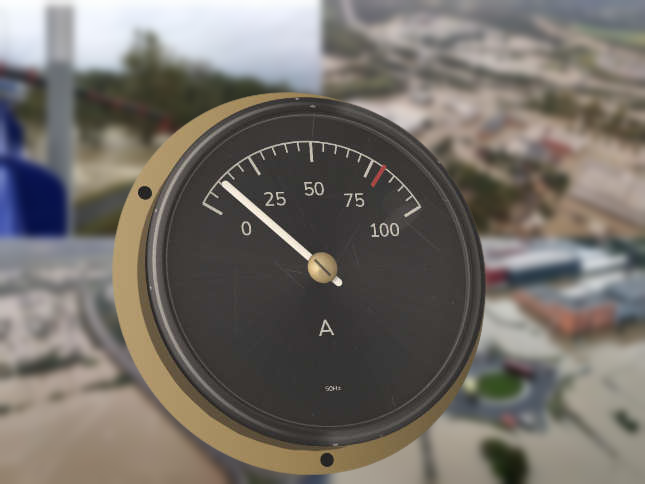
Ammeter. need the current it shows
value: 10 A
